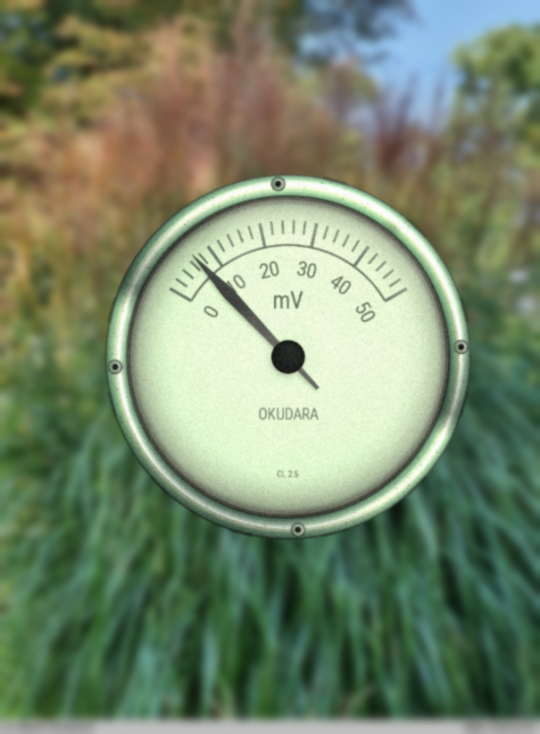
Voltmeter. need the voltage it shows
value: 7 mV
